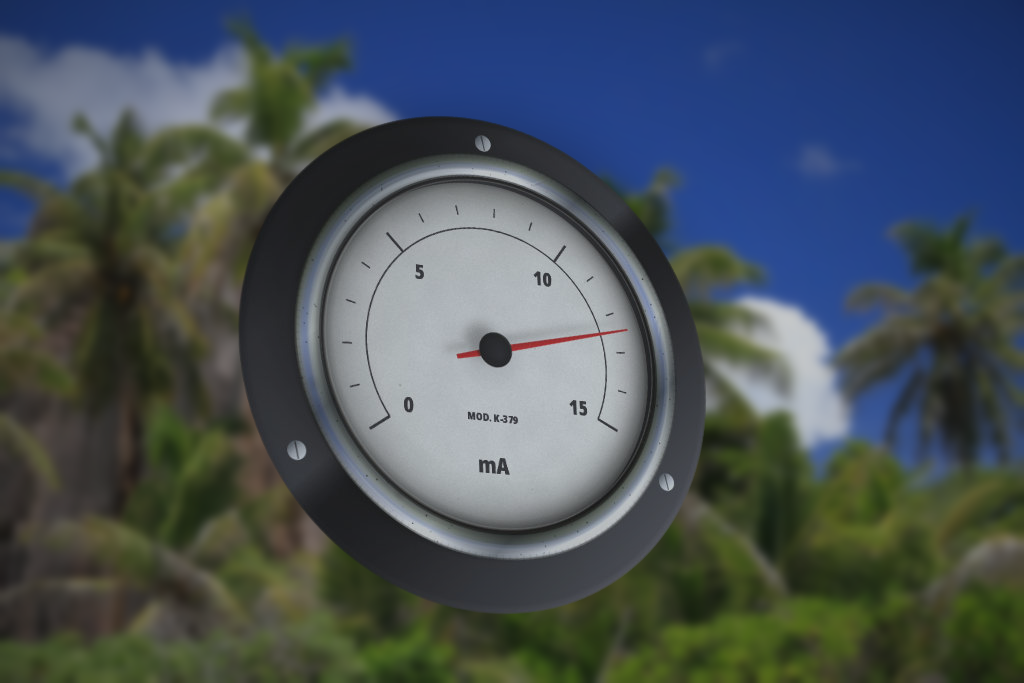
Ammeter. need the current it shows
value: 12.5 mA
